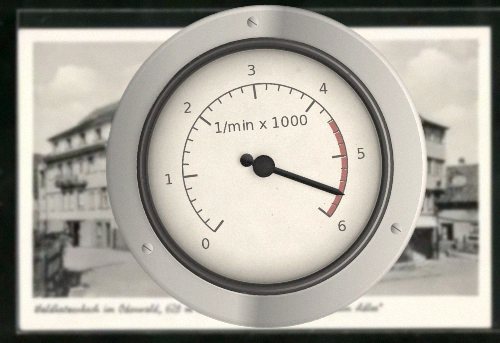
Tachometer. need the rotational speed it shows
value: 5600 rpm
